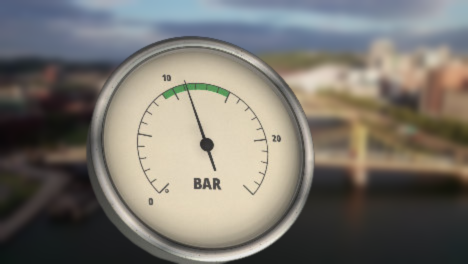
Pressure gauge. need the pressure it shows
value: 11 bar
